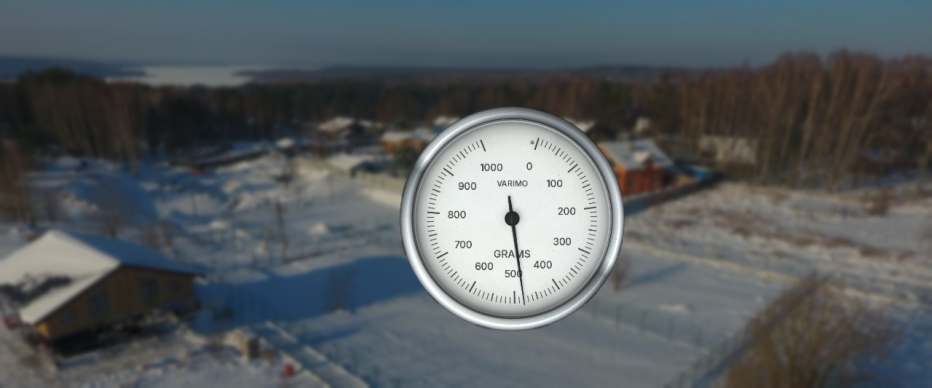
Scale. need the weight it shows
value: 480 g
